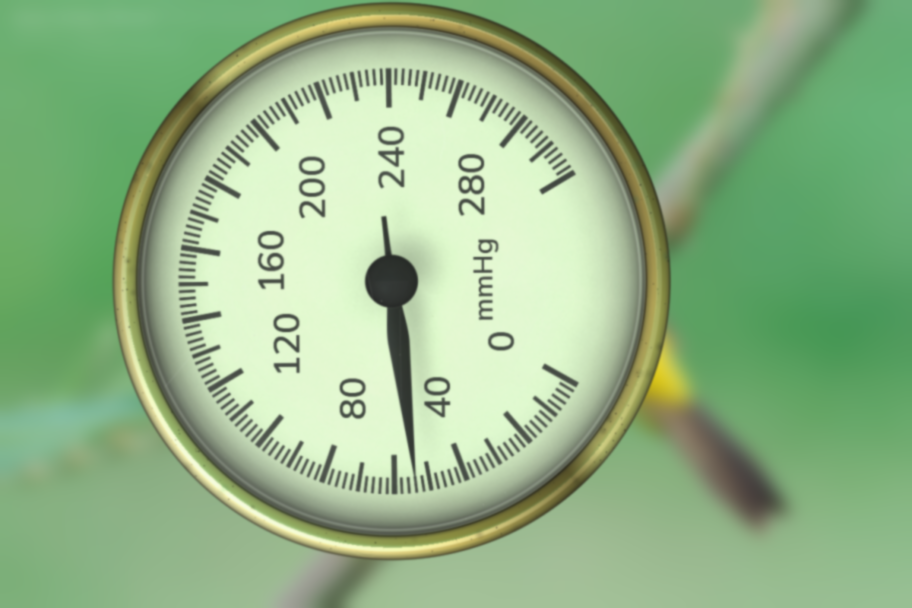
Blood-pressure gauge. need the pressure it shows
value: 54 mmHg
